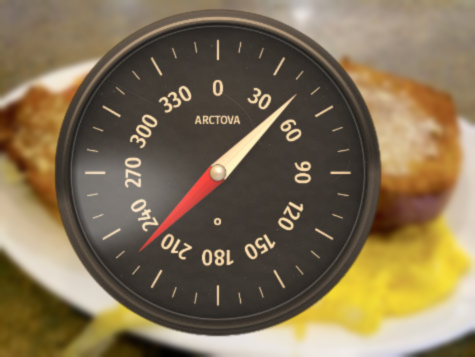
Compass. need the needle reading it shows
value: 225 °
